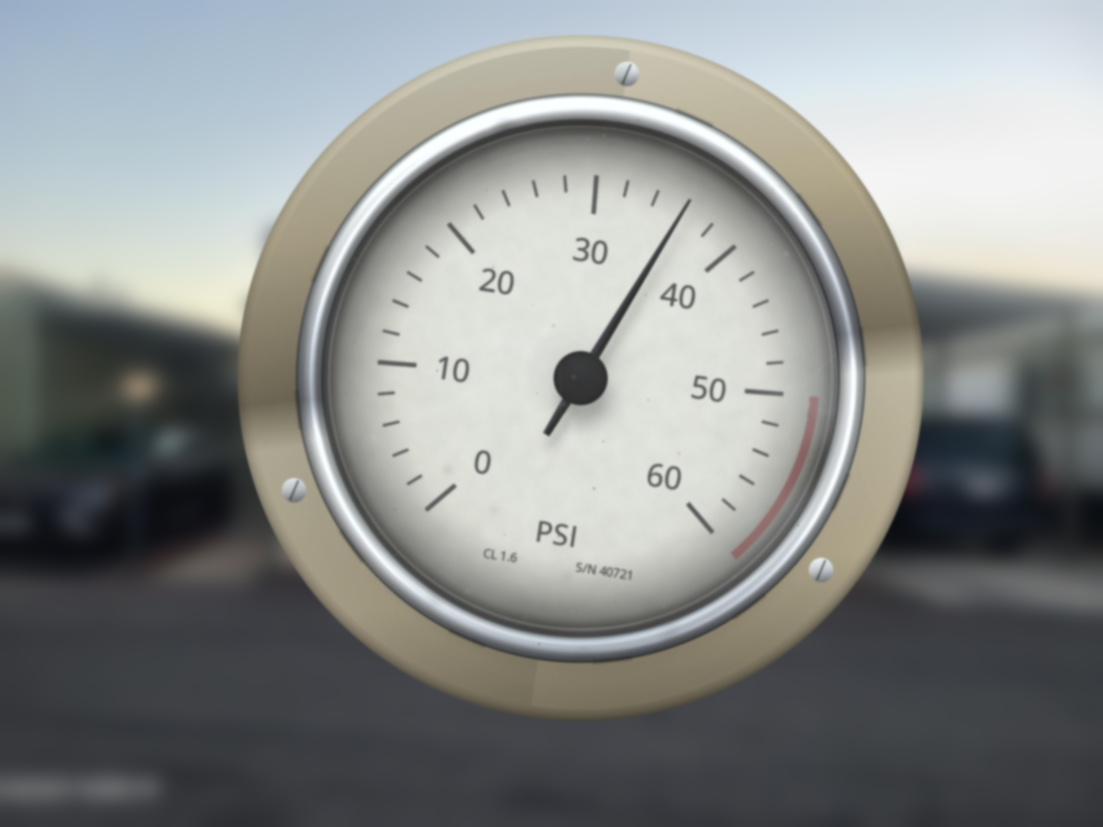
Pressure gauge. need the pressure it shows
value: 36 psi
